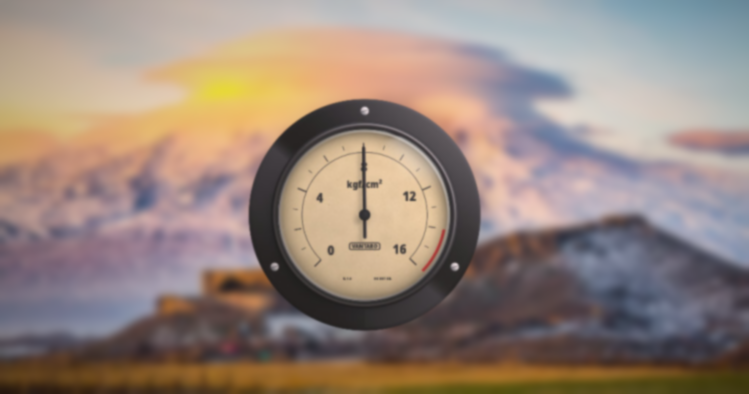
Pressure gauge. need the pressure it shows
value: 8 kg/cm²
